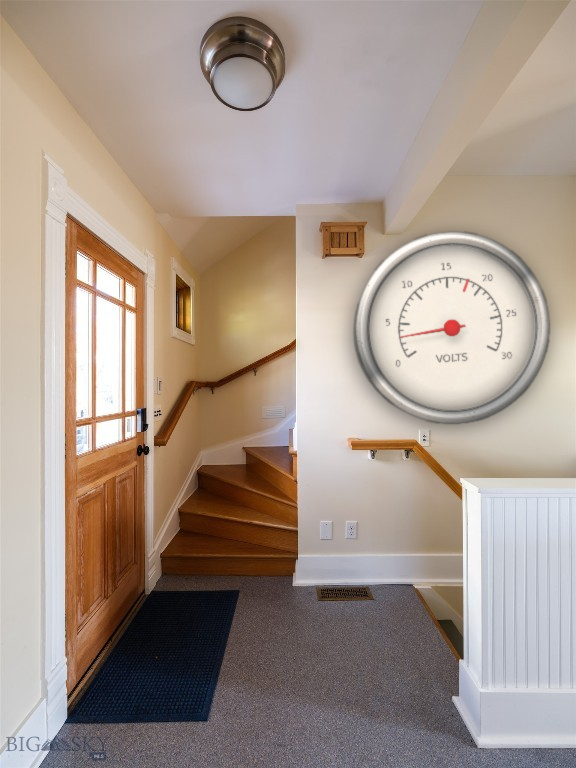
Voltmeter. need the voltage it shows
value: 3 V
